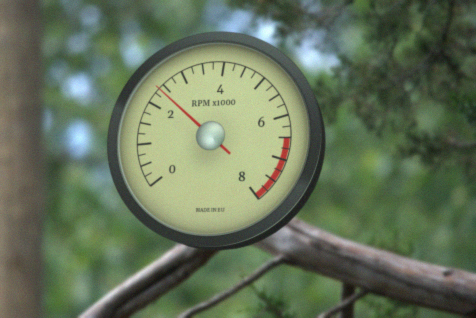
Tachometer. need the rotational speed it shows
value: 2375 rpm
